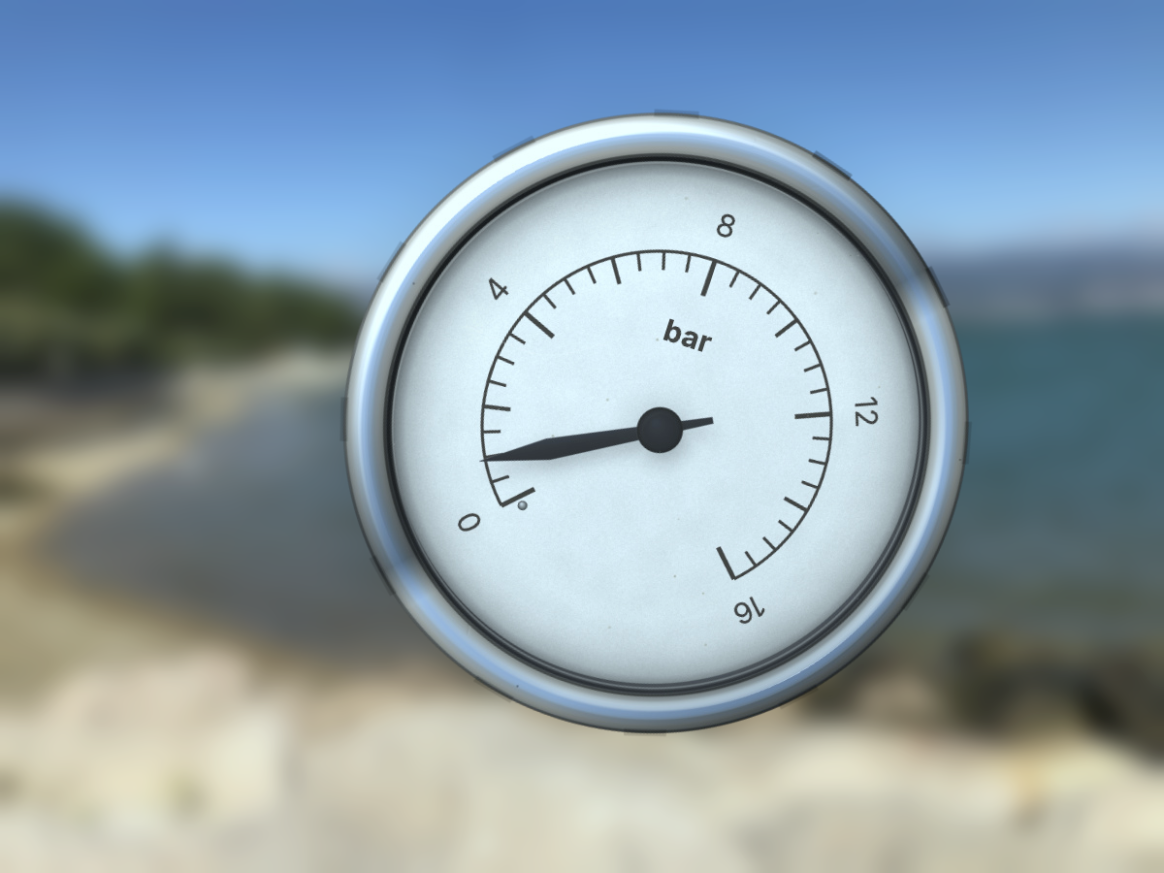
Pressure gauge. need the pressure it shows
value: 1 bar
